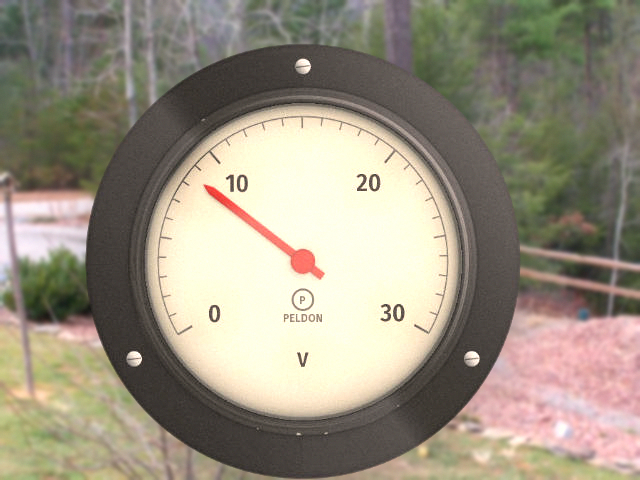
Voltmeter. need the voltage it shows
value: 8.5 V
